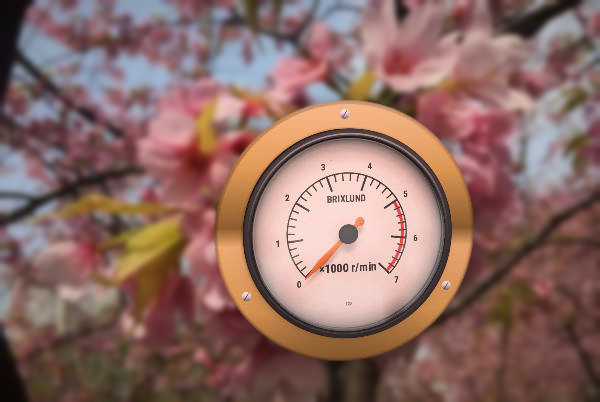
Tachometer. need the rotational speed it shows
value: 0 rpm
